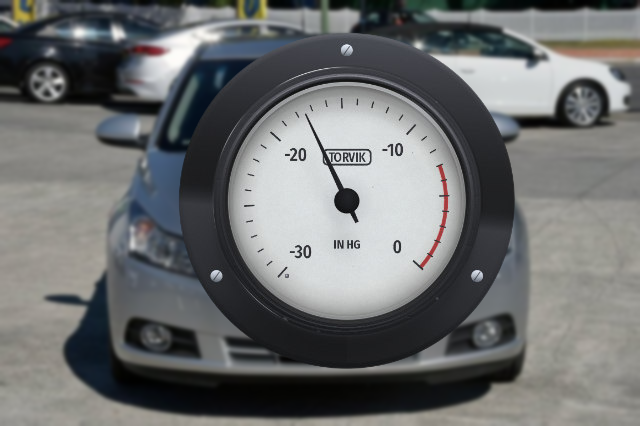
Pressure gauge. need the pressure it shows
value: -17.5 inHg
